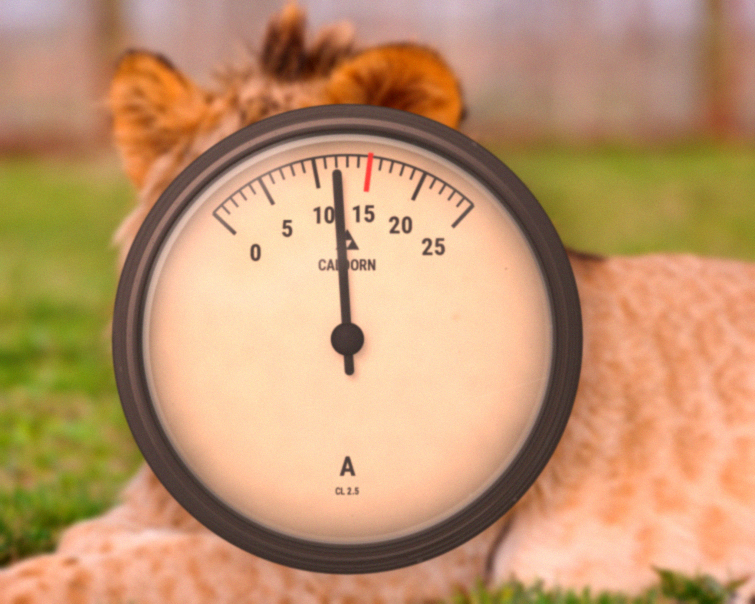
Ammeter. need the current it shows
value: 12 A
